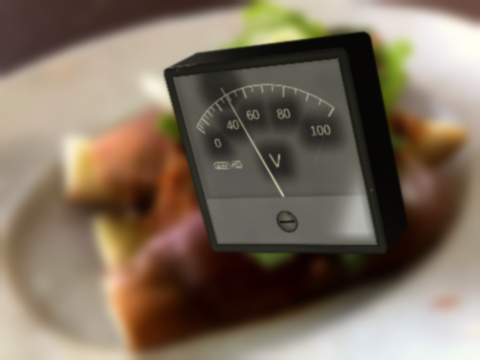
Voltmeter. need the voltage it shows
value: 50 V
